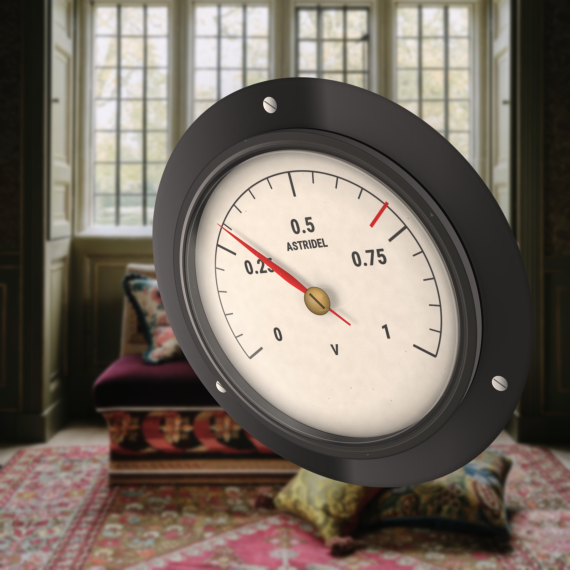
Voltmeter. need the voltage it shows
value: 0.3 V
